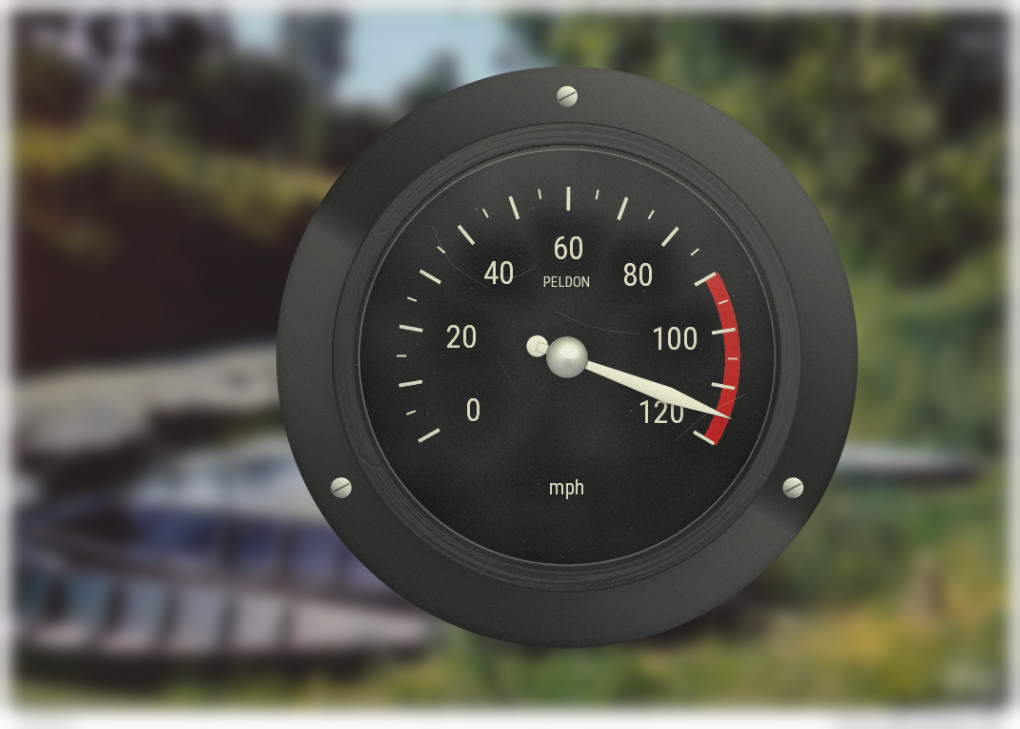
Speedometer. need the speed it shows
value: 115 mph
